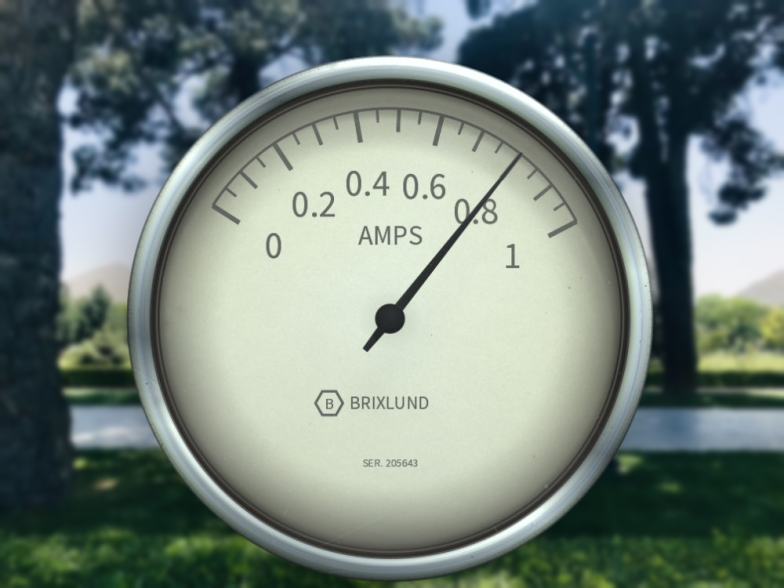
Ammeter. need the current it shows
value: 0.8 A
